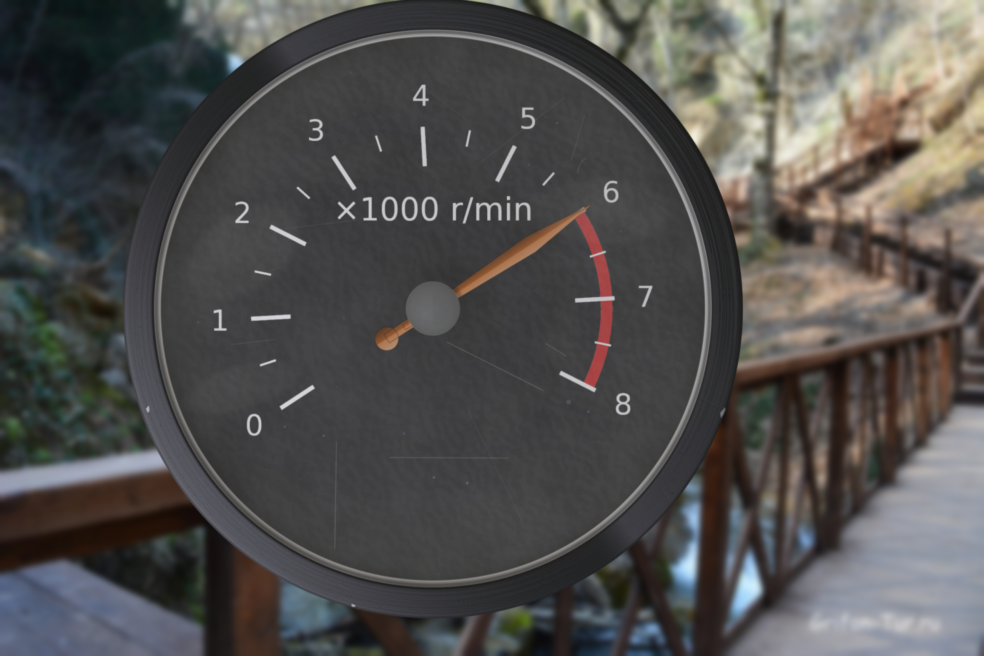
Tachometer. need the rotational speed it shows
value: 6000 rpm
